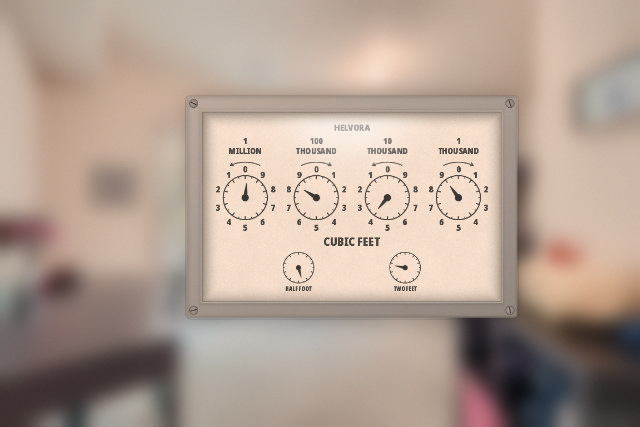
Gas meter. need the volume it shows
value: 983900 ft³
